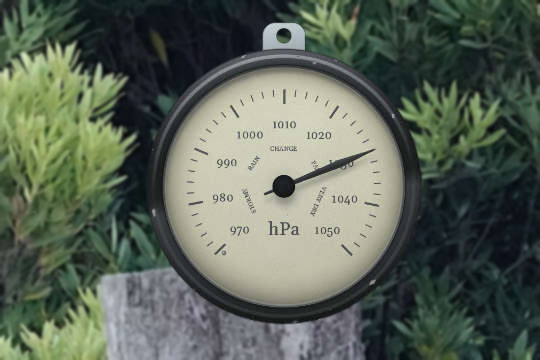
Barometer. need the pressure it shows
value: 1030 hPa
